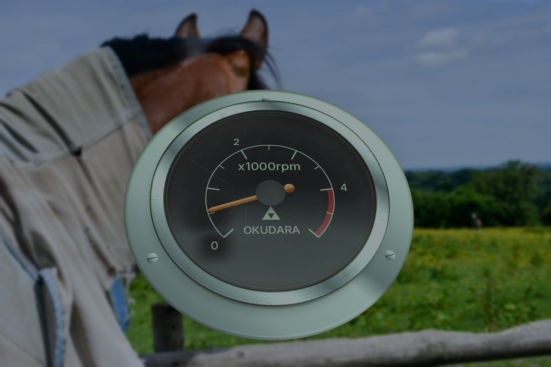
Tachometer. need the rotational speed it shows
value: 500 rpm
